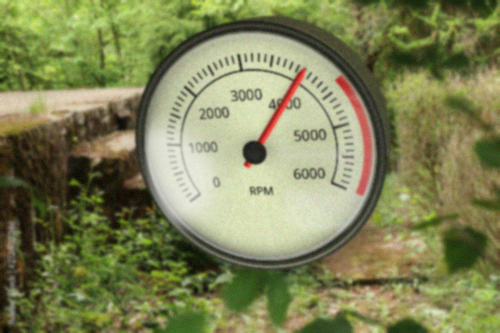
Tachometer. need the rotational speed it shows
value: 4000 rpm
